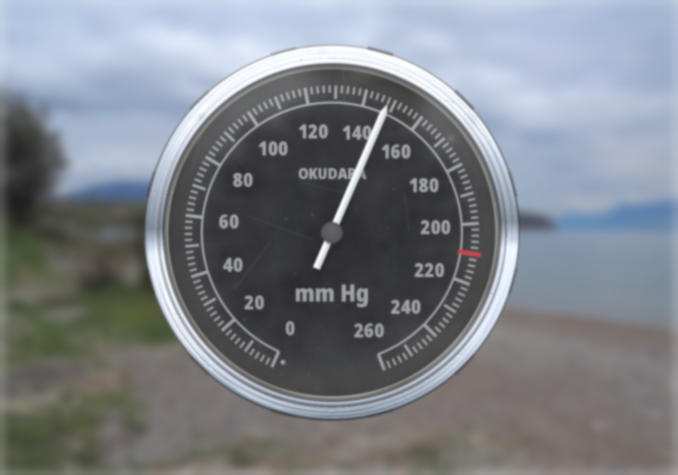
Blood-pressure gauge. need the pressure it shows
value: 148 mmHg
